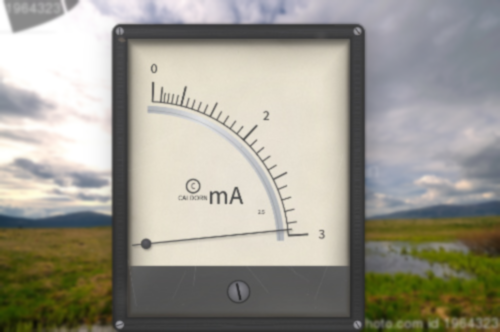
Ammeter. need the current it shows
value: 2.95 mA
